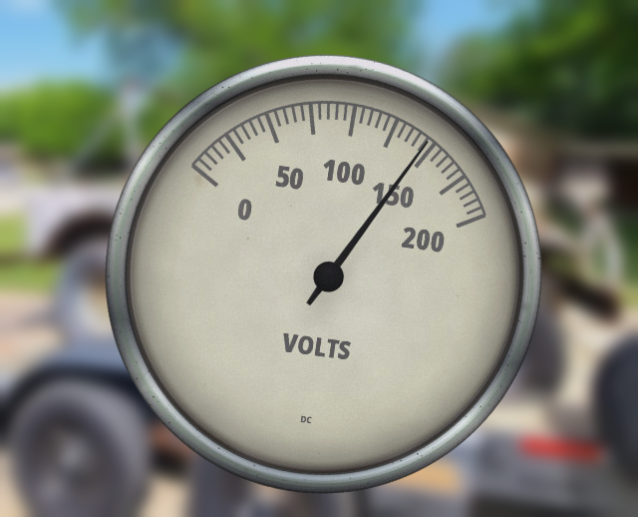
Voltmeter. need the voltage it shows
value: 145 V
